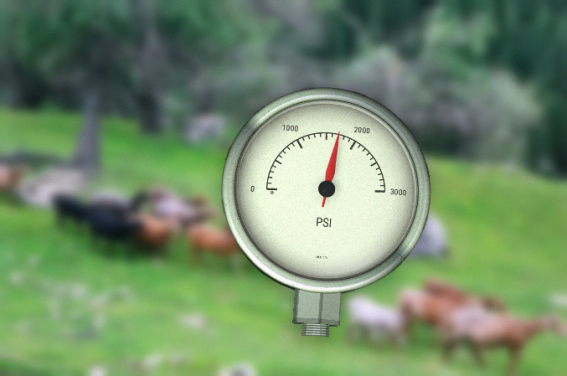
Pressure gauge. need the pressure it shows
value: 1700 psi
